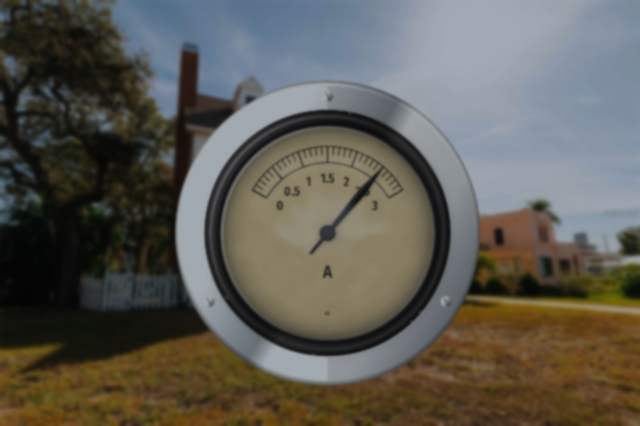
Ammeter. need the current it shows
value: 2.5 A
